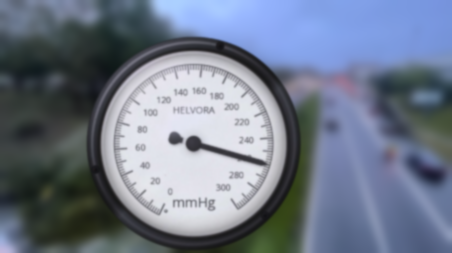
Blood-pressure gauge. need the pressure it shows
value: 260 mmHg
